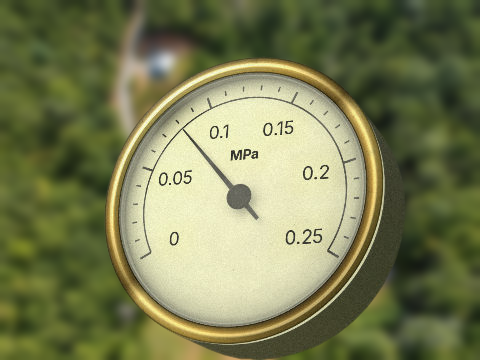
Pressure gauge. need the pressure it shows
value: 0.08 MPa
